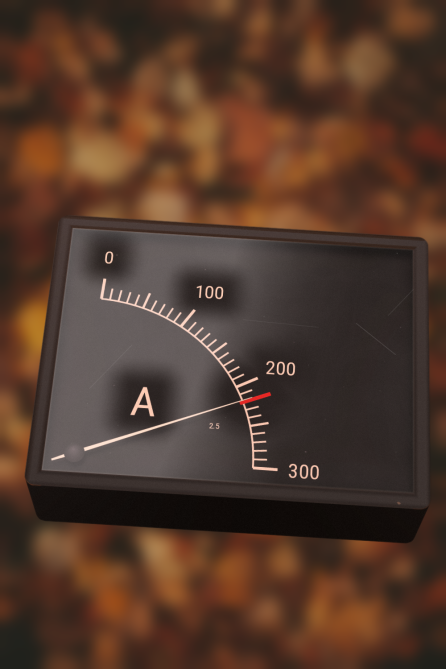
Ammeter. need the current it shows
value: 220 A
